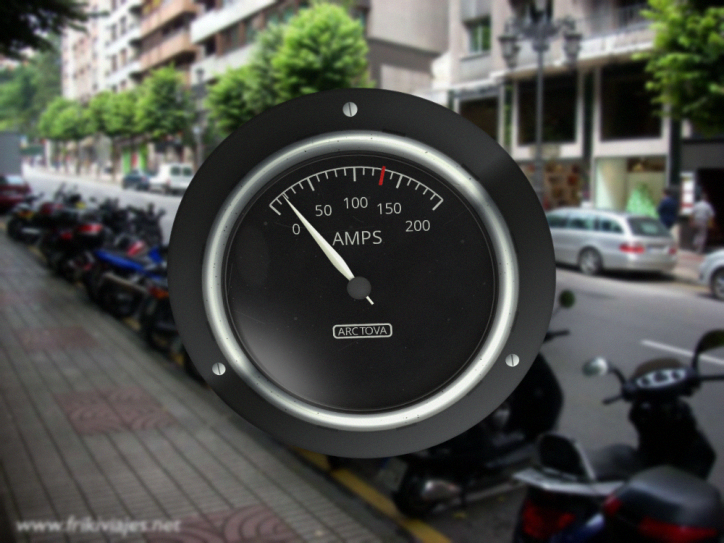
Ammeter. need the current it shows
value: 20 A
